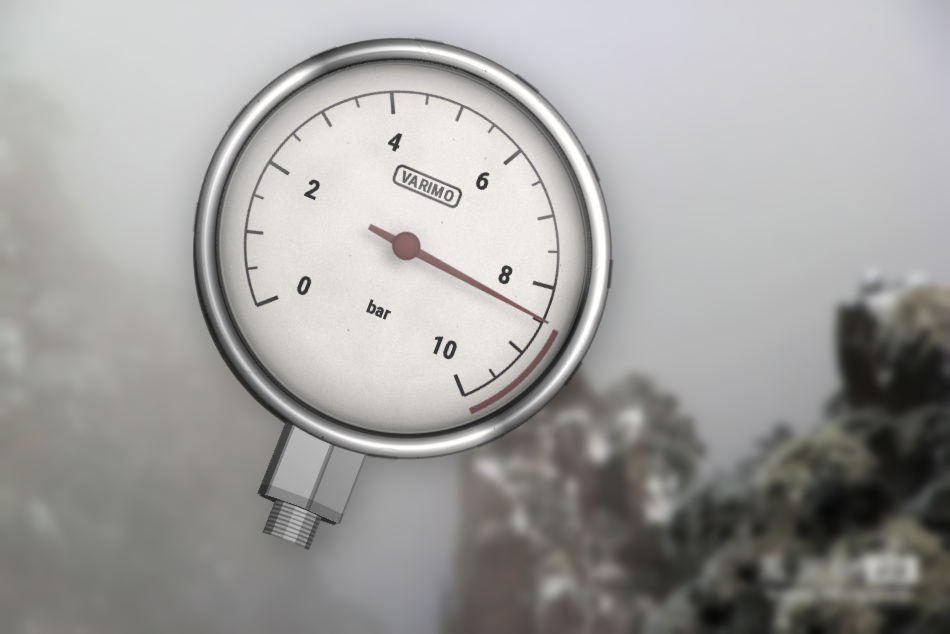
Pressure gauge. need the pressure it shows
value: 8.5 bar
